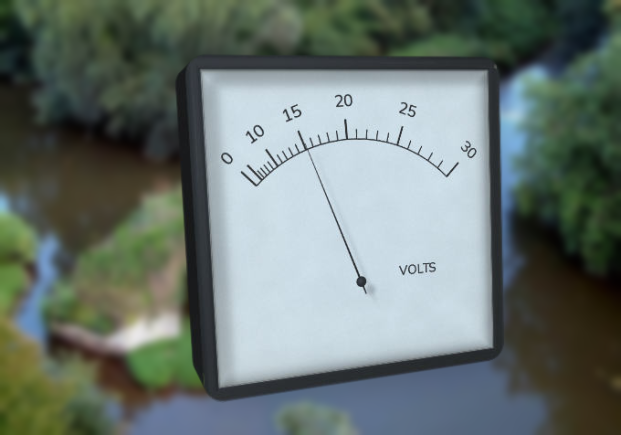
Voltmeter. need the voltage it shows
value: 15 V
